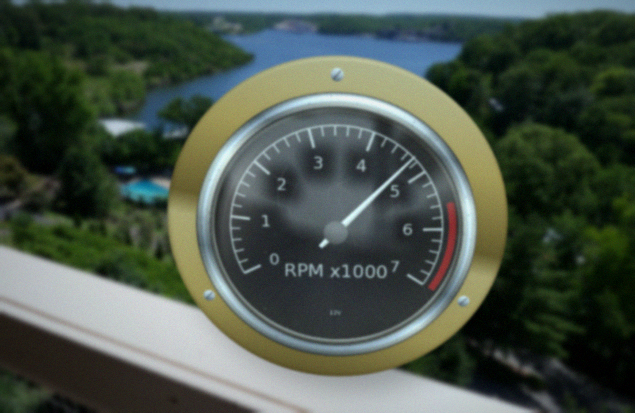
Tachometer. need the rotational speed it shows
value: 4700 rpm
